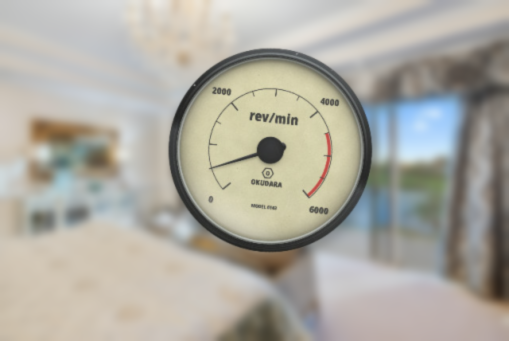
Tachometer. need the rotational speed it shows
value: 500 rpm
